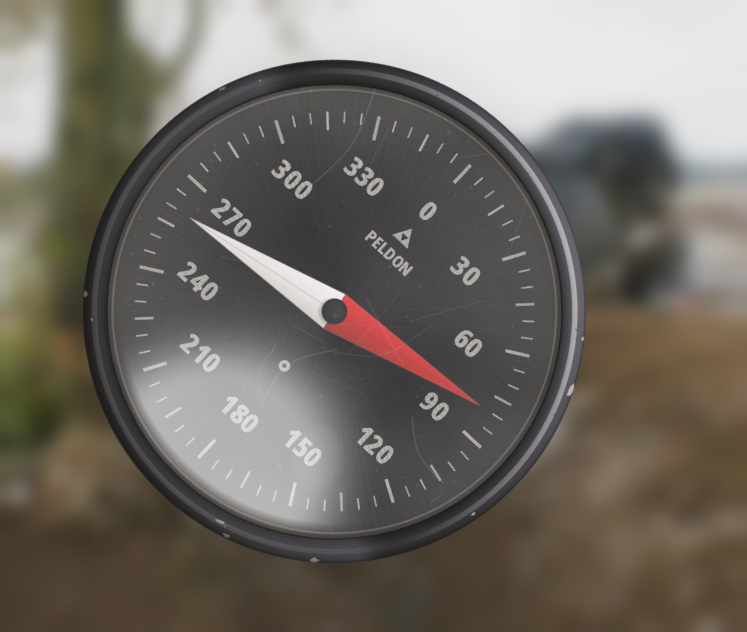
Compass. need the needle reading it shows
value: 80 °
